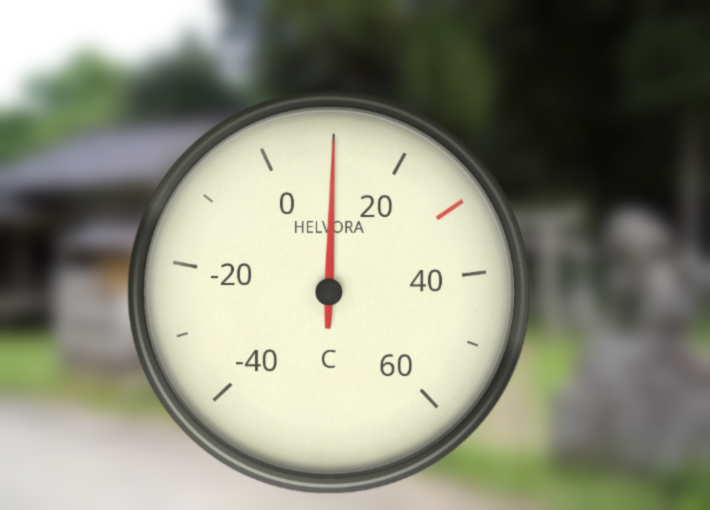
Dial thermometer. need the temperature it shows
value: 10 °C
